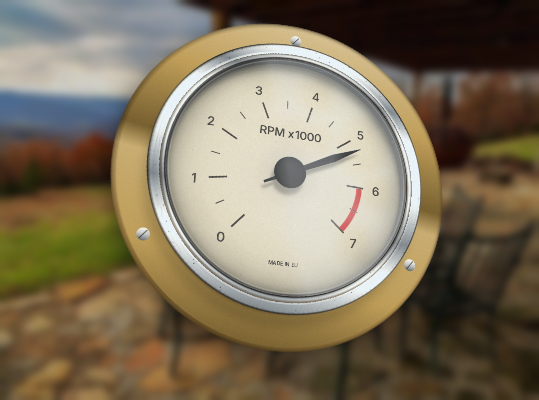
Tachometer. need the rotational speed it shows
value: 5250 rpm
